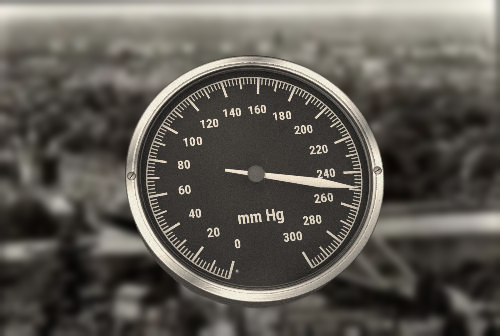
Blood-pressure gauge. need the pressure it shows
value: 250 mmHg
